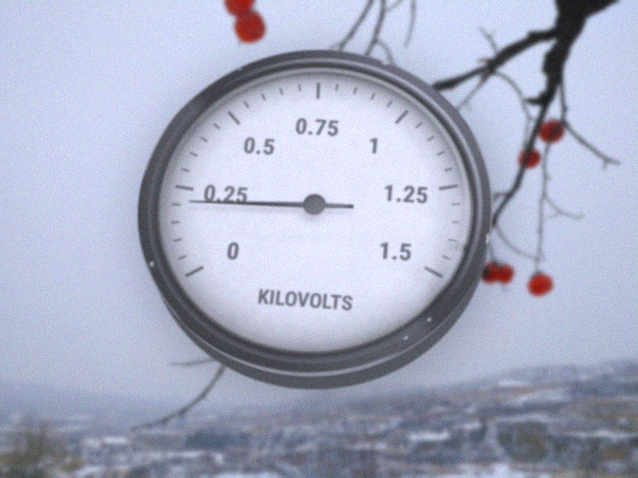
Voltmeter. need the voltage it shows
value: 0.2 kV
